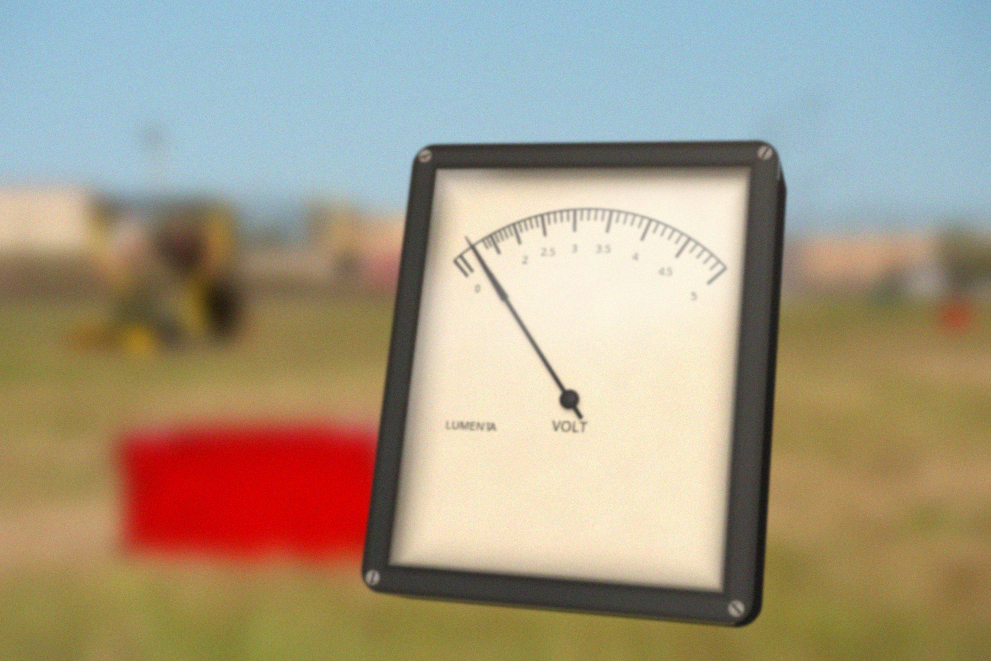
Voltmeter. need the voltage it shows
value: 1 V
